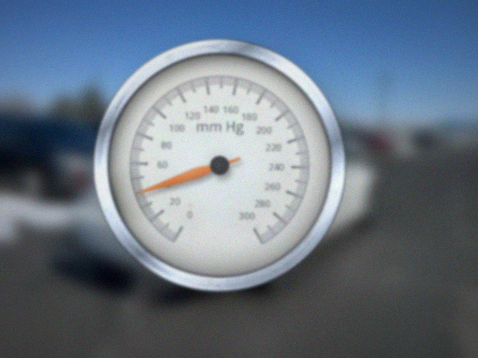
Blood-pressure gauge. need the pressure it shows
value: 40 mmHg
